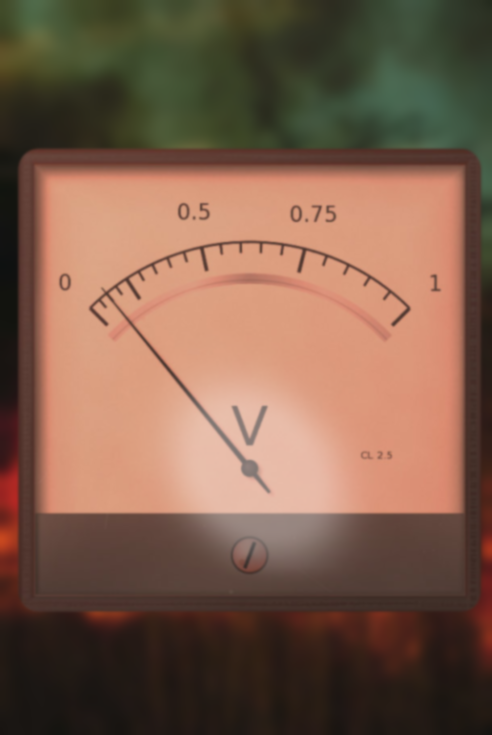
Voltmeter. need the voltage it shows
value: 0.15 V
